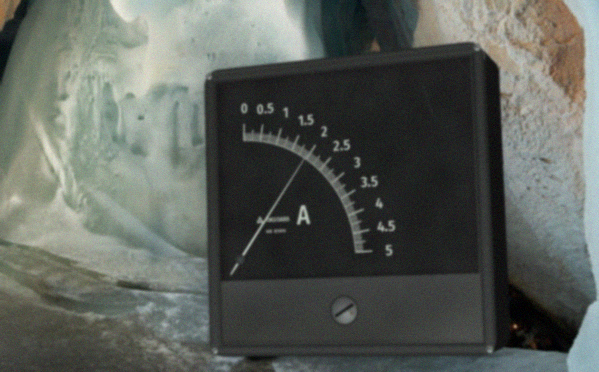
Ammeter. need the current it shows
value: 2 A
